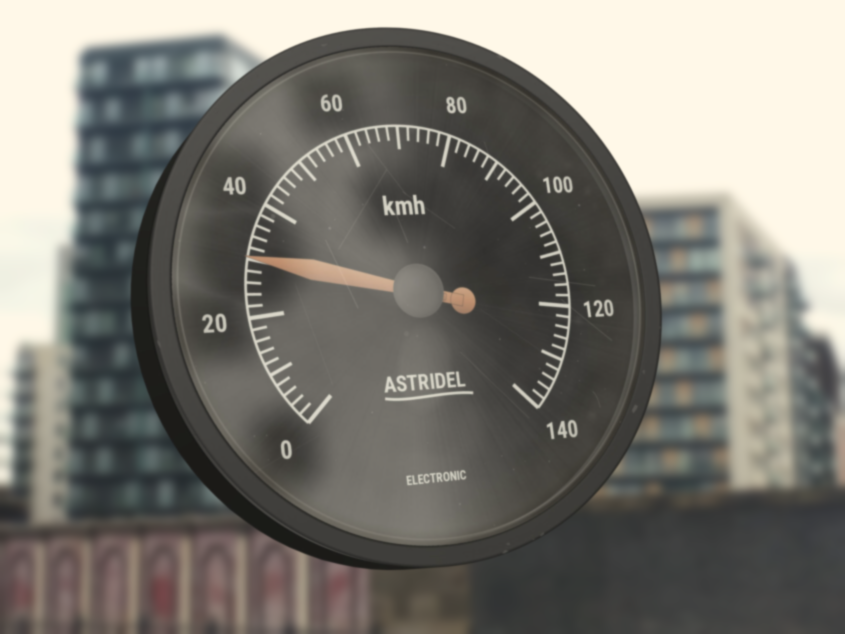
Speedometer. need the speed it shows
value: 30 km/h
